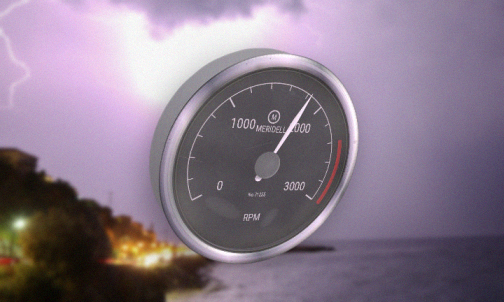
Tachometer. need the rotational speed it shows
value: 1800 rpm
